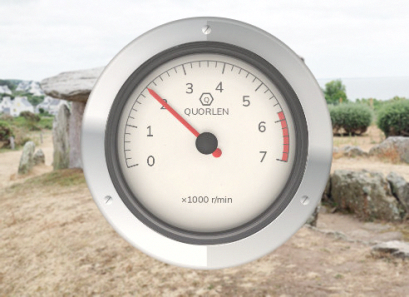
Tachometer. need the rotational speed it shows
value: 2000 rpm
